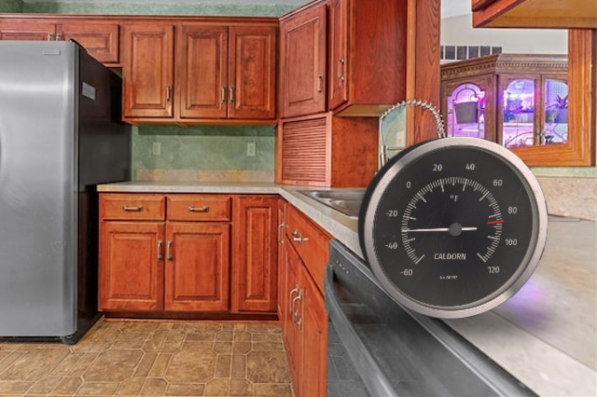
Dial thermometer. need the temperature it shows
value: -30 °F
